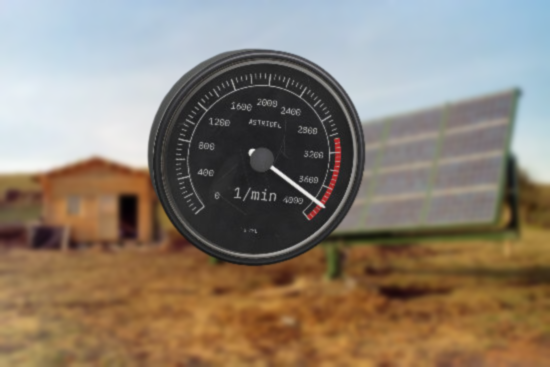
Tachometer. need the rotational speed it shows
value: 3800 rpm
